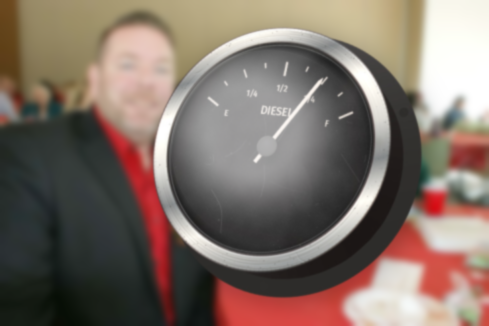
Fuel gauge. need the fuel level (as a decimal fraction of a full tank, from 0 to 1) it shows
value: 0.75
